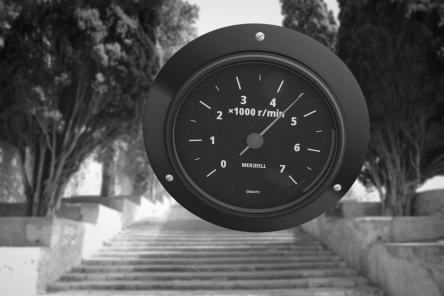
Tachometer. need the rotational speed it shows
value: 4500 rpm
